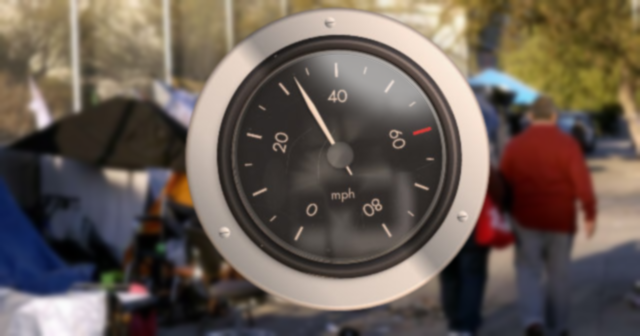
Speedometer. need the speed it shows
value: 32.5 mph
